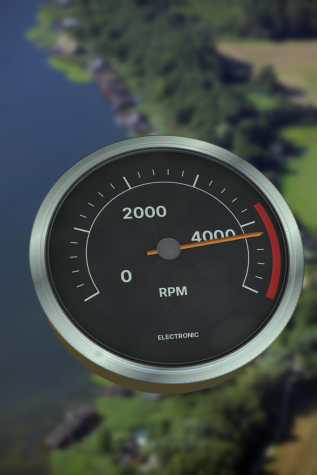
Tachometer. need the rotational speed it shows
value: 4200 rpm
